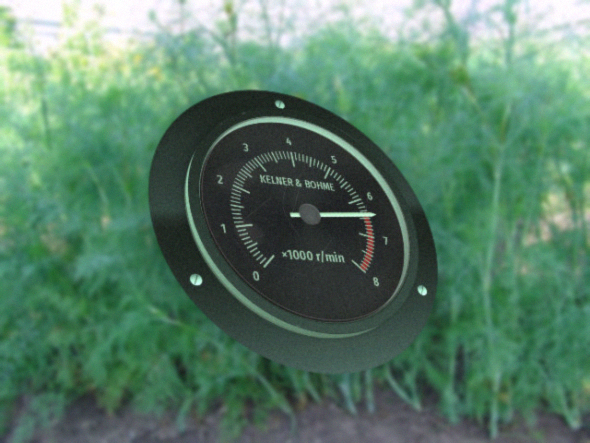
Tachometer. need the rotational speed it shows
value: 6500 rpm
